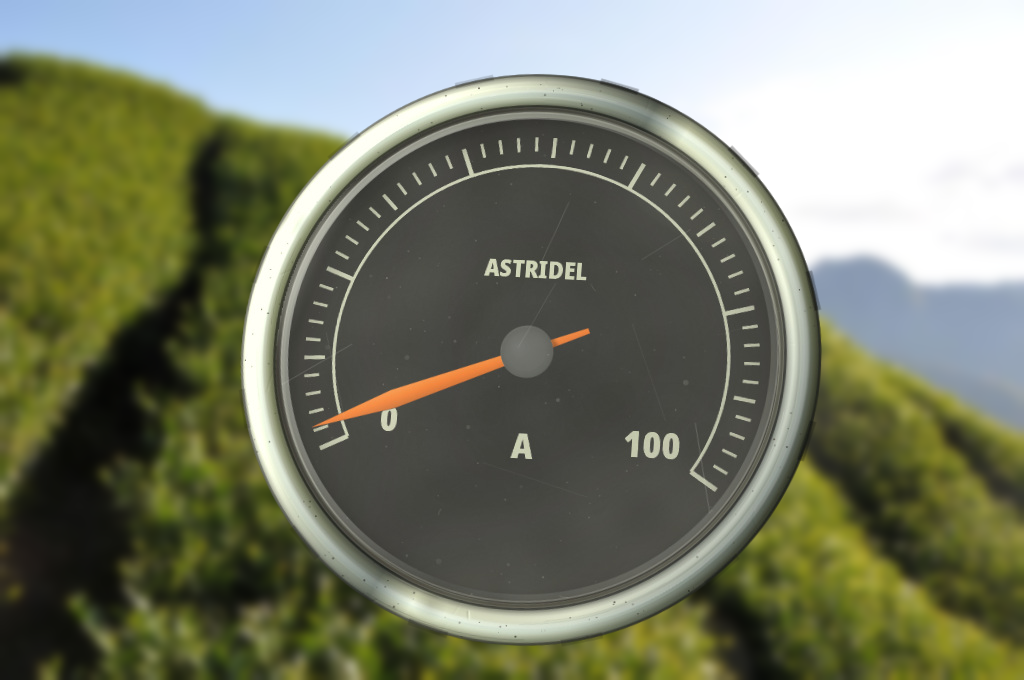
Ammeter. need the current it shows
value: 2 A
